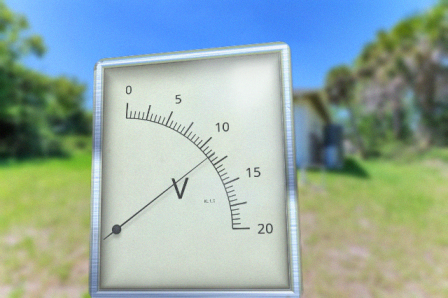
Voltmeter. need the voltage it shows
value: 11.5 V
